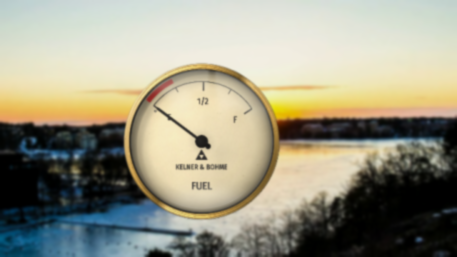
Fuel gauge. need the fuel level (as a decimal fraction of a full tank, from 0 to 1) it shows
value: 0
